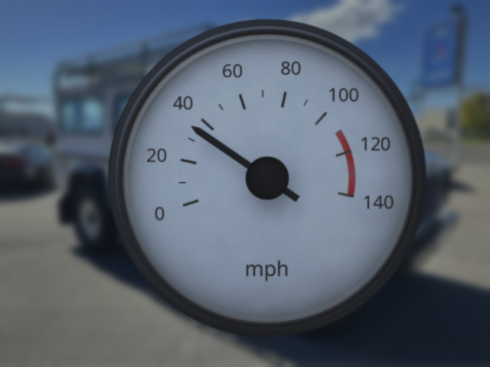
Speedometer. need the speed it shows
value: 35 mph
